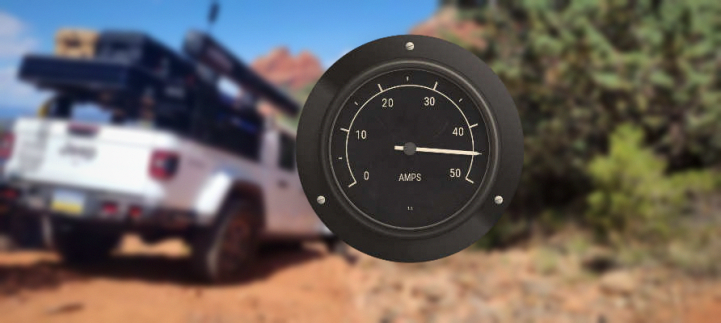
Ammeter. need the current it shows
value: 45 A
